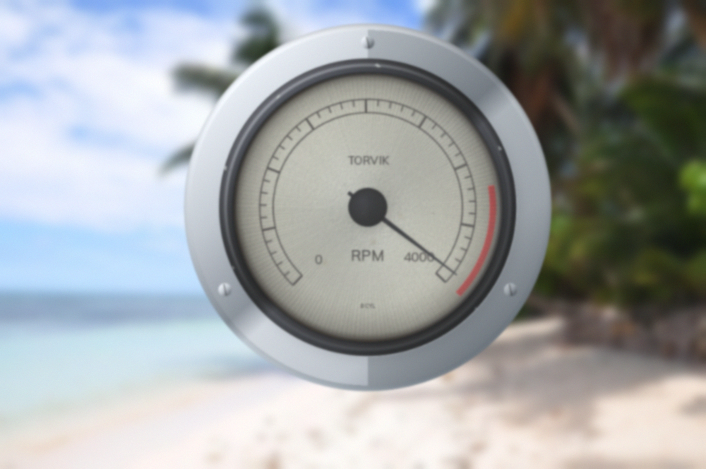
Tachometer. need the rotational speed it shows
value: 3900 rpm
